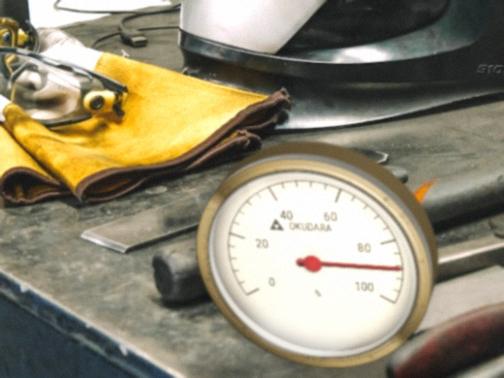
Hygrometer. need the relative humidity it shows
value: 88 %
